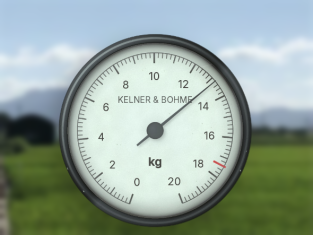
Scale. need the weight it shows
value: 13.2 kg
